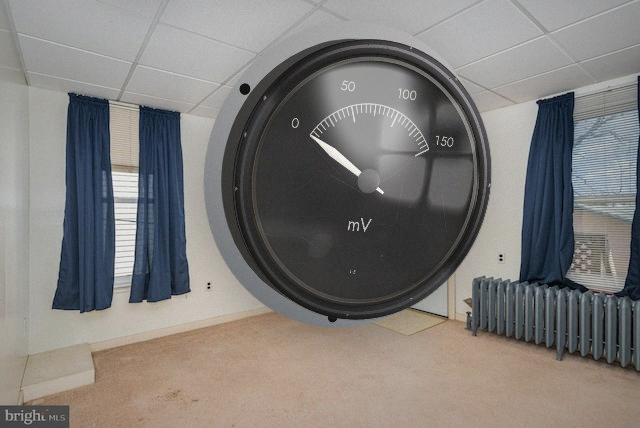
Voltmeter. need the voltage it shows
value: 0 mV
